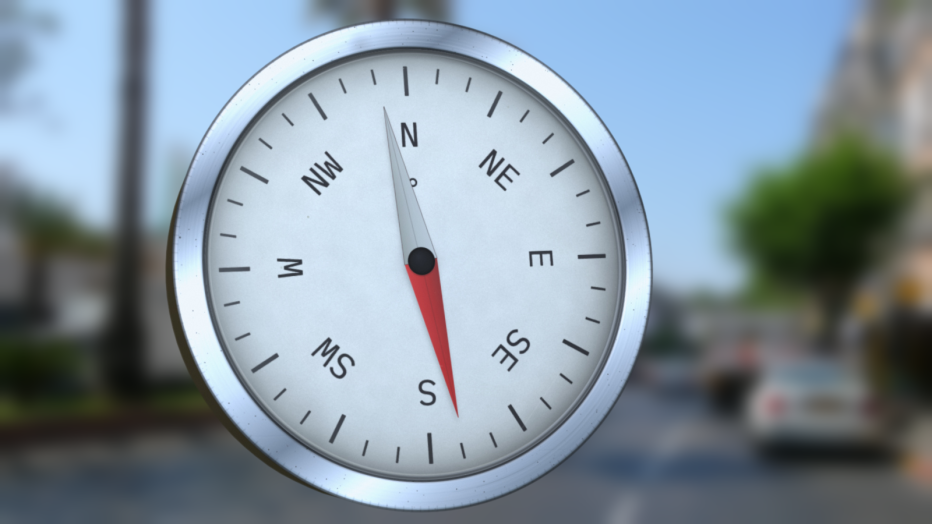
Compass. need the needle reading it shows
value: 170 °
